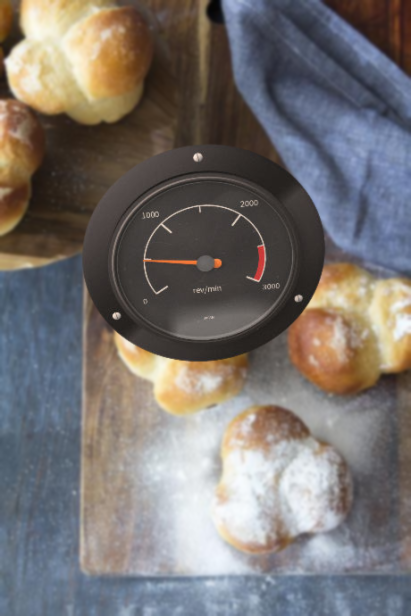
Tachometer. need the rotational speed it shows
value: 500 rpm
